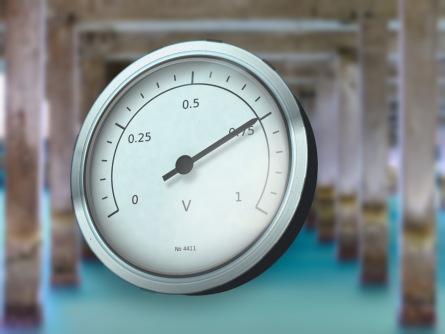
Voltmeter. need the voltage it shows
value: 0.75 V
